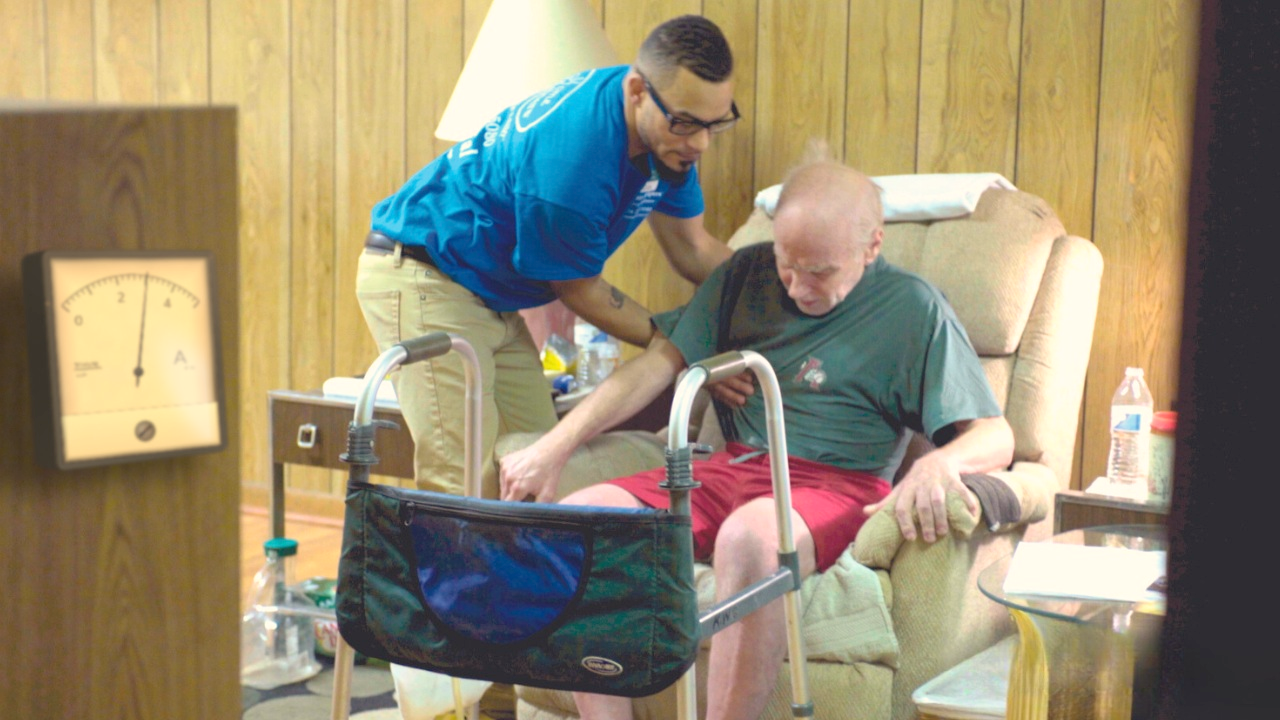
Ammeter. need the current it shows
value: 3 A
